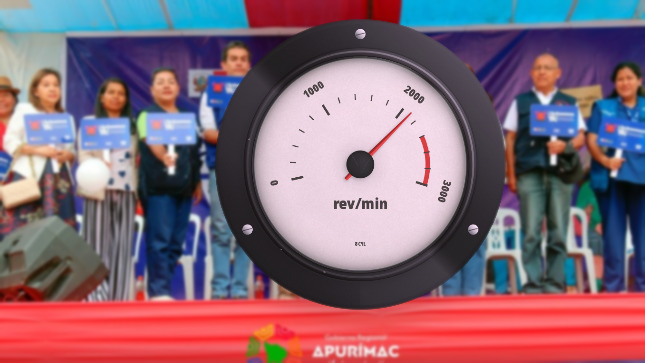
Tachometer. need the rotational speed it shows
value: 2100 rpm
